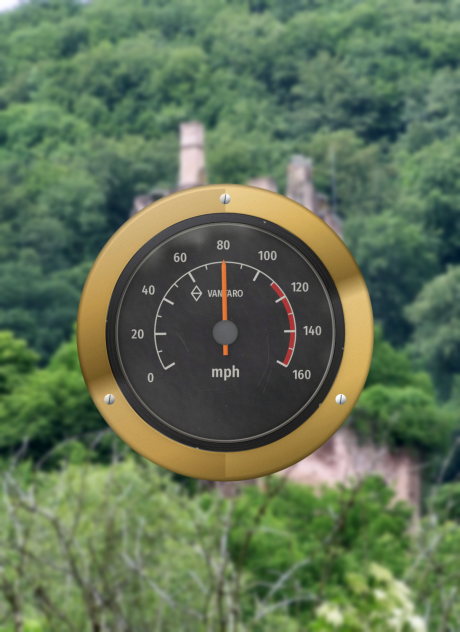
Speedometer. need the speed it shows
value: 80 mph
